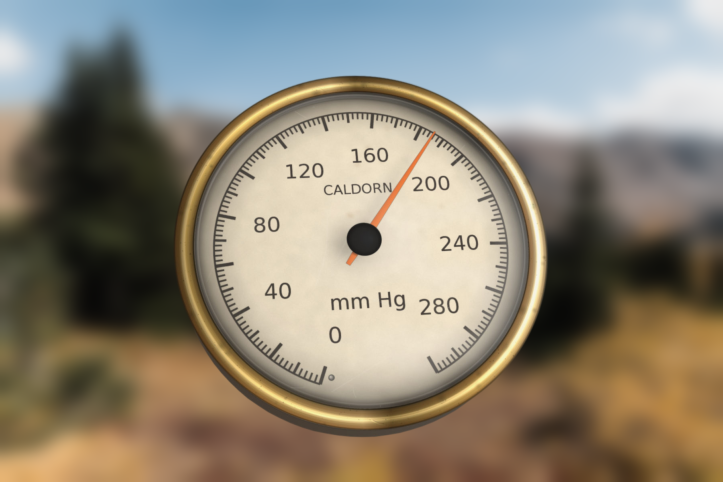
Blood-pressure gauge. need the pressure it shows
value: 186 mmHg
